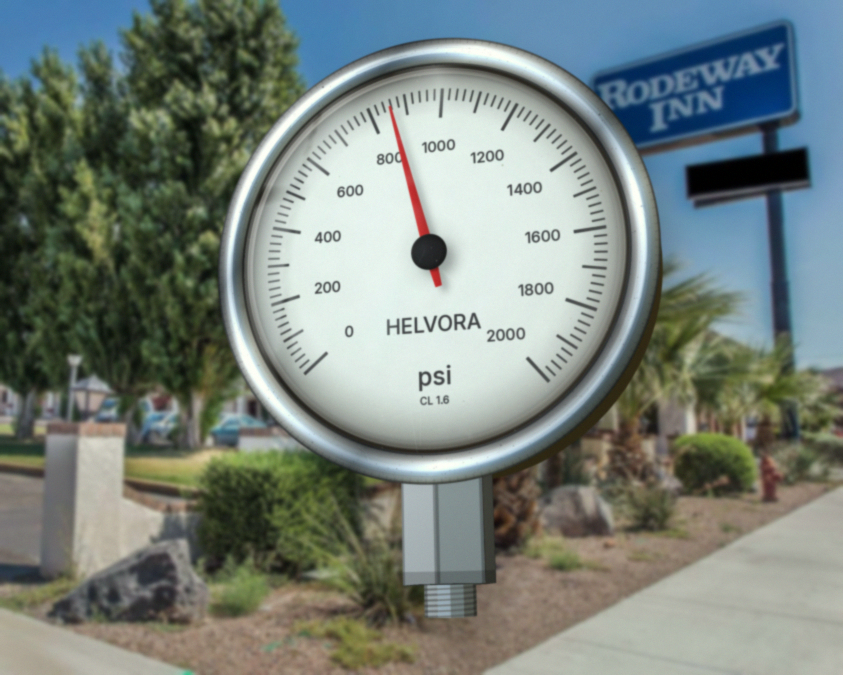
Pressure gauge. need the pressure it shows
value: 860 psi
